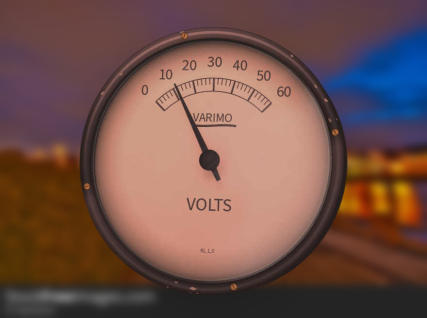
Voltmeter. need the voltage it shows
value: 12 V
